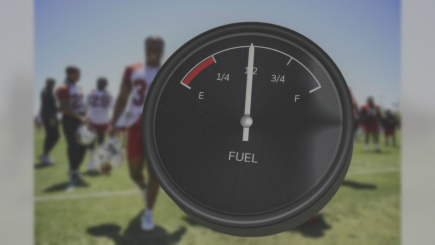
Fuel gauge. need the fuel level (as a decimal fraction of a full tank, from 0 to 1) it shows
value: 0.5
